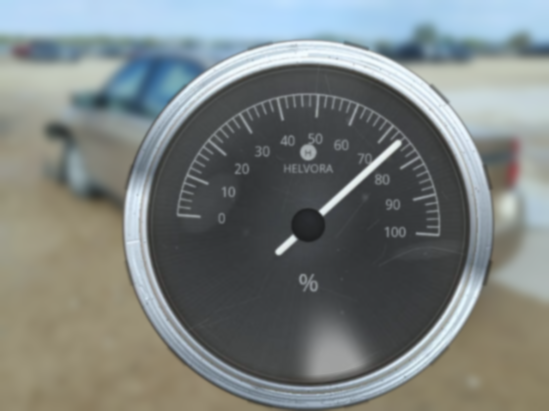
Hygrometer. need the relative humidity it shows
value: 74 %
